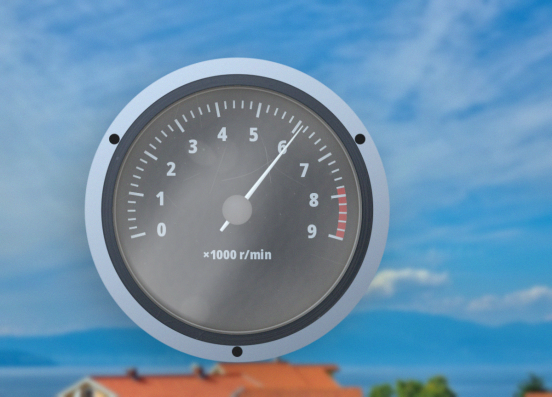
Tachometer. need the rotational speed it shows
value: 6100 rpm
